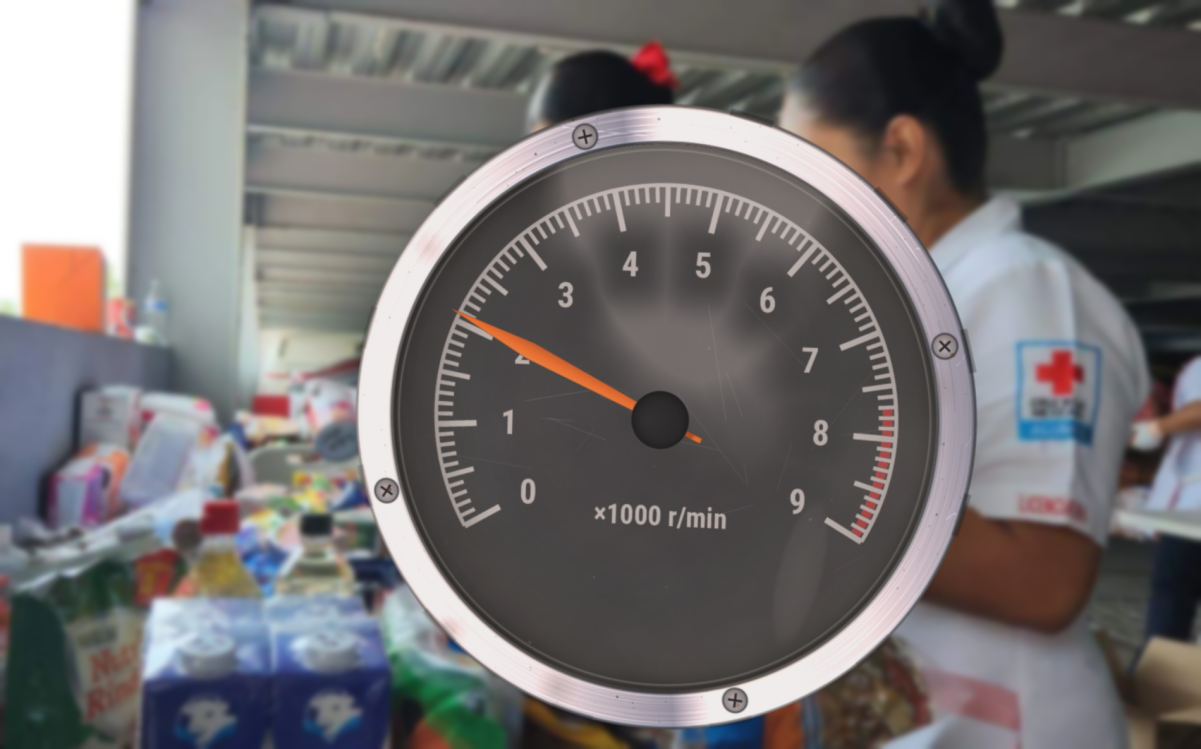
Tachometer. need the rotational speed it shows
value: 2100 rpm
